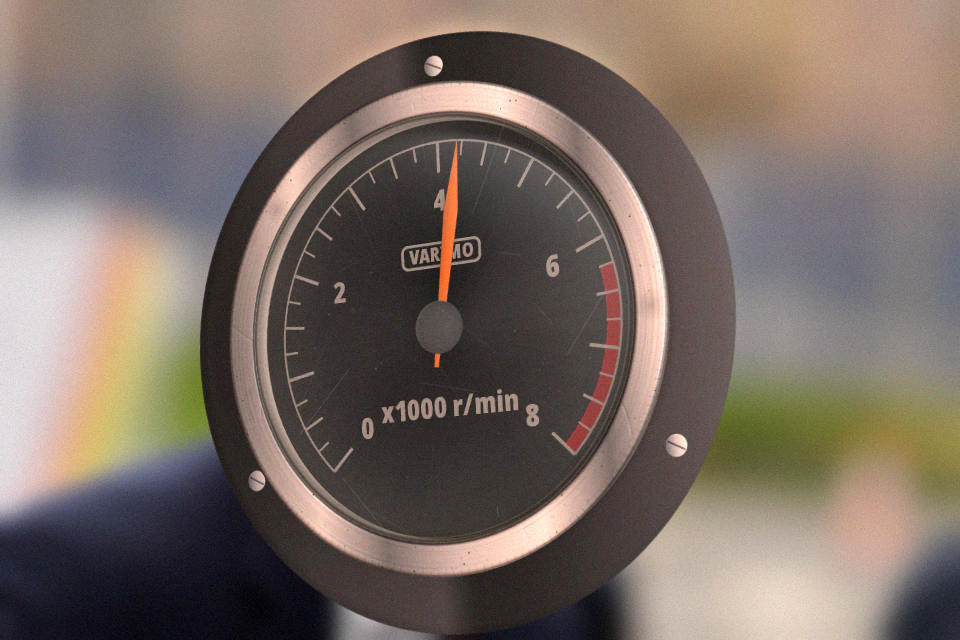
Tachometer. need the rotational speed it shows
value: 4250 rpm
